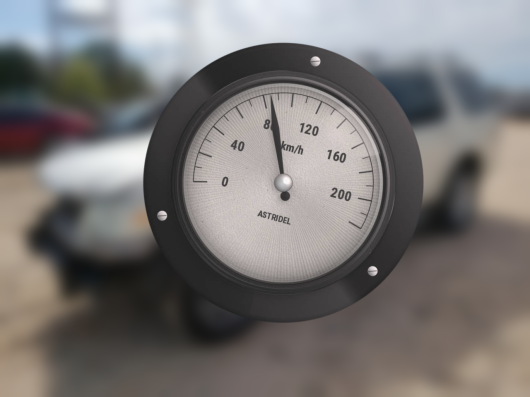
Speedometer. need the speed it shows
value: 85 km/h
